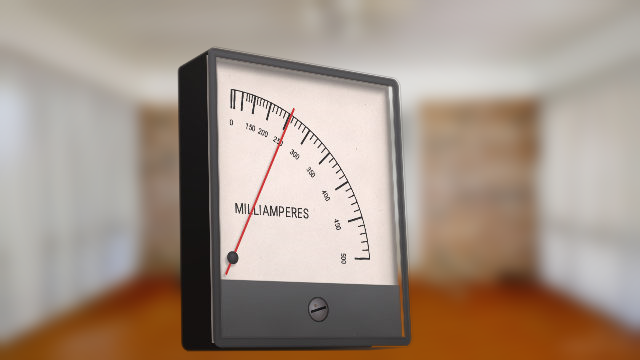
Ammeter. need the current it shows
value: 250 mA
